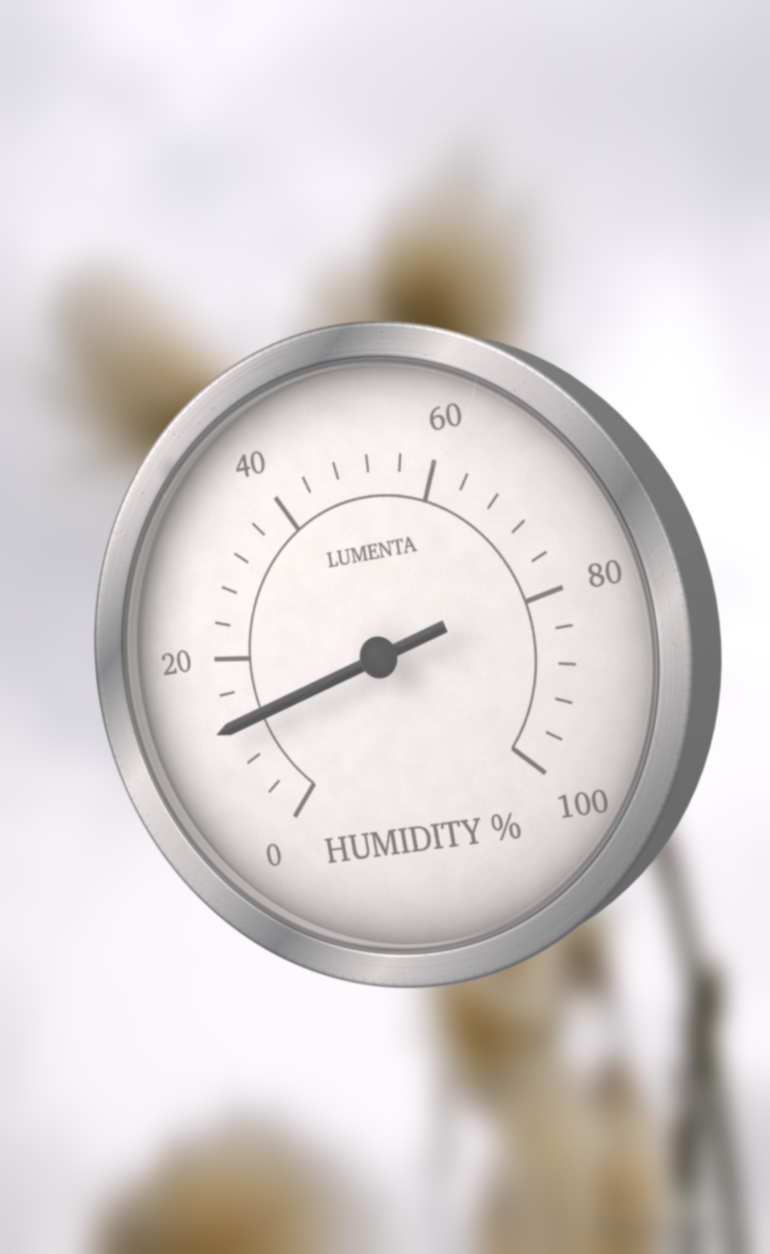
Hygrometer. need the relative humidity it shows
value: 12 %
